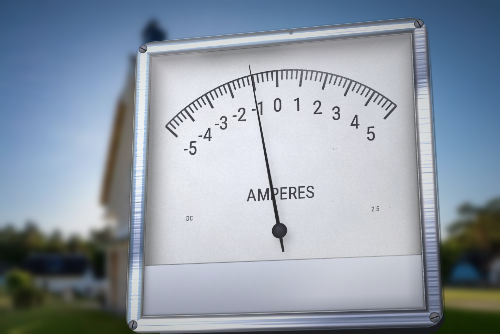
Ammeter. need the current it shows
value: -1 A
